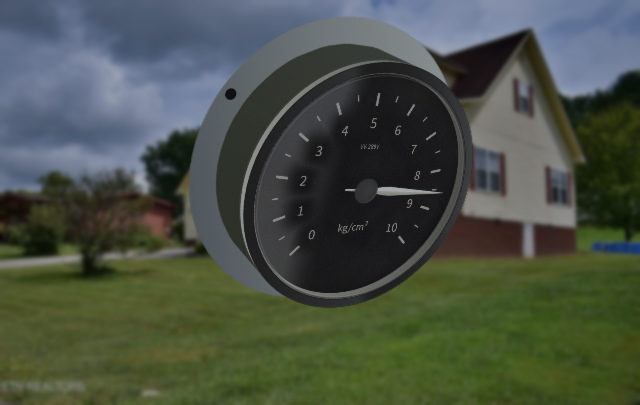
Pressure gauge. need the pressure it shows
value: 8.5 kg/cm²
